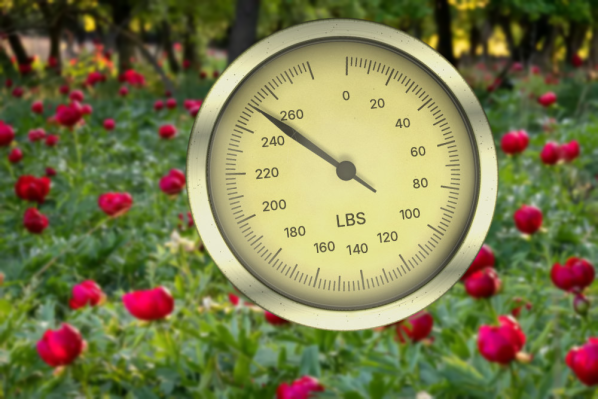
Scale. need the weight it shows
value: 250 lb
